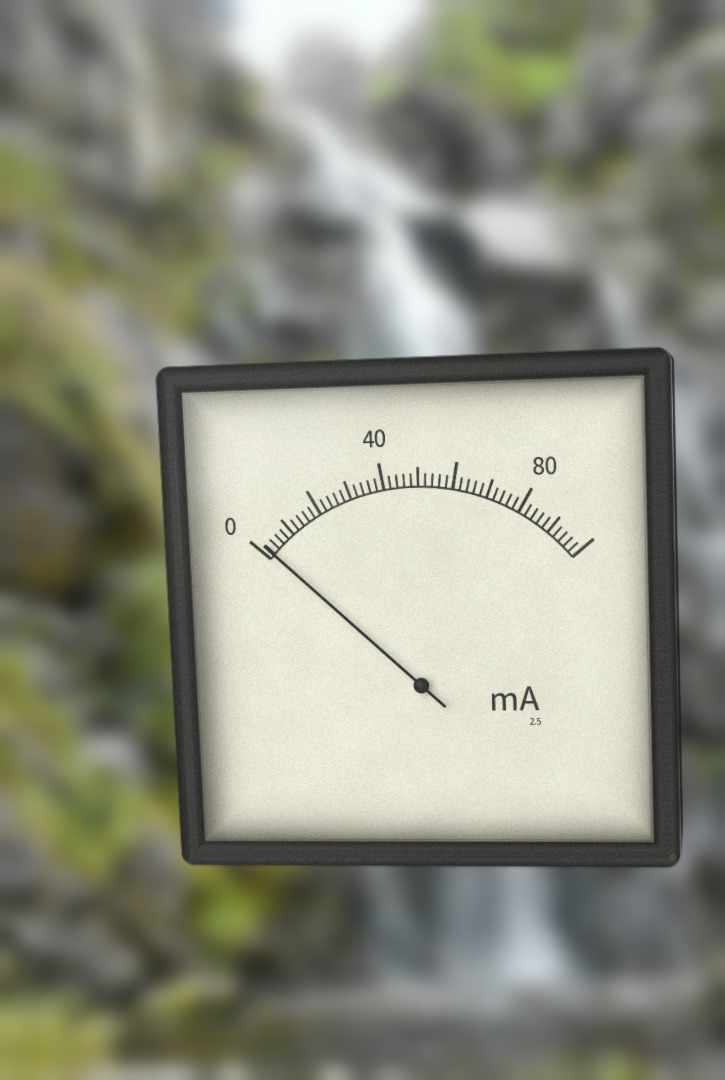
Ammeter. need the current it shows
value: 2 mA
